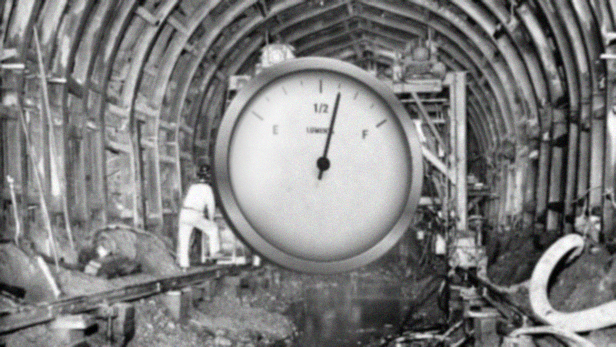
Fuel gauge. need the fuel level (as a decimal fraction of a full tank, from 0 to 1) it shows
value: 0.625
